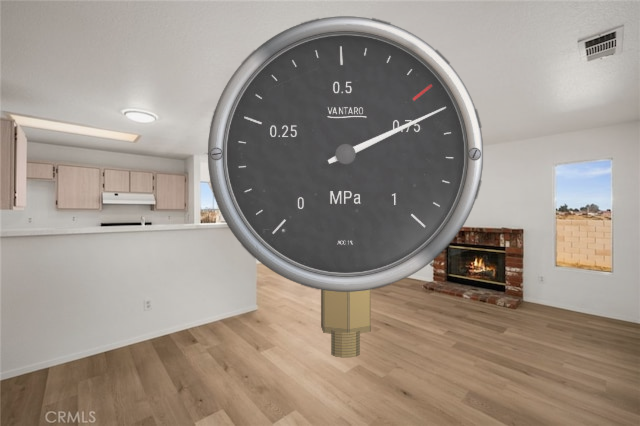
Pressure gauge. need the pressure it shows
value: 0.75 MPa
